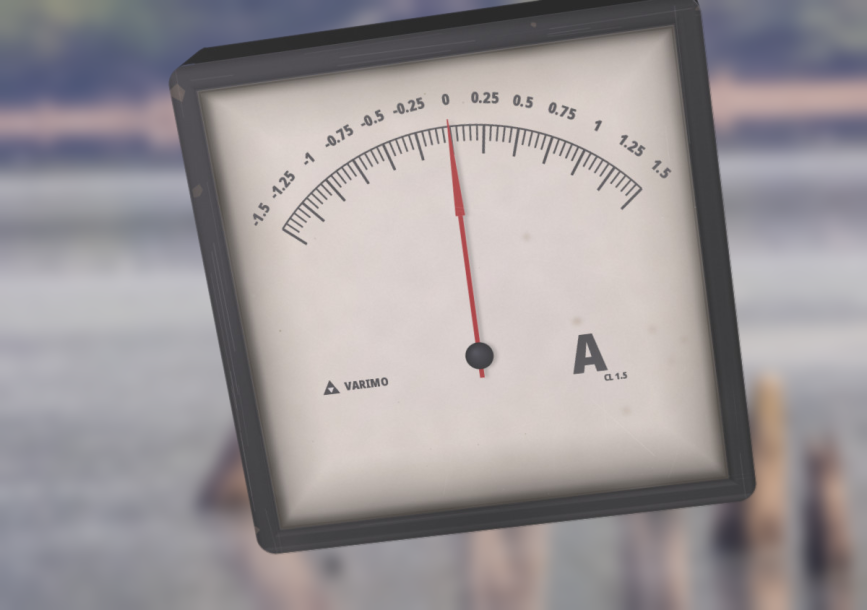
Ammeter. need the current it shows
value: 0 A
